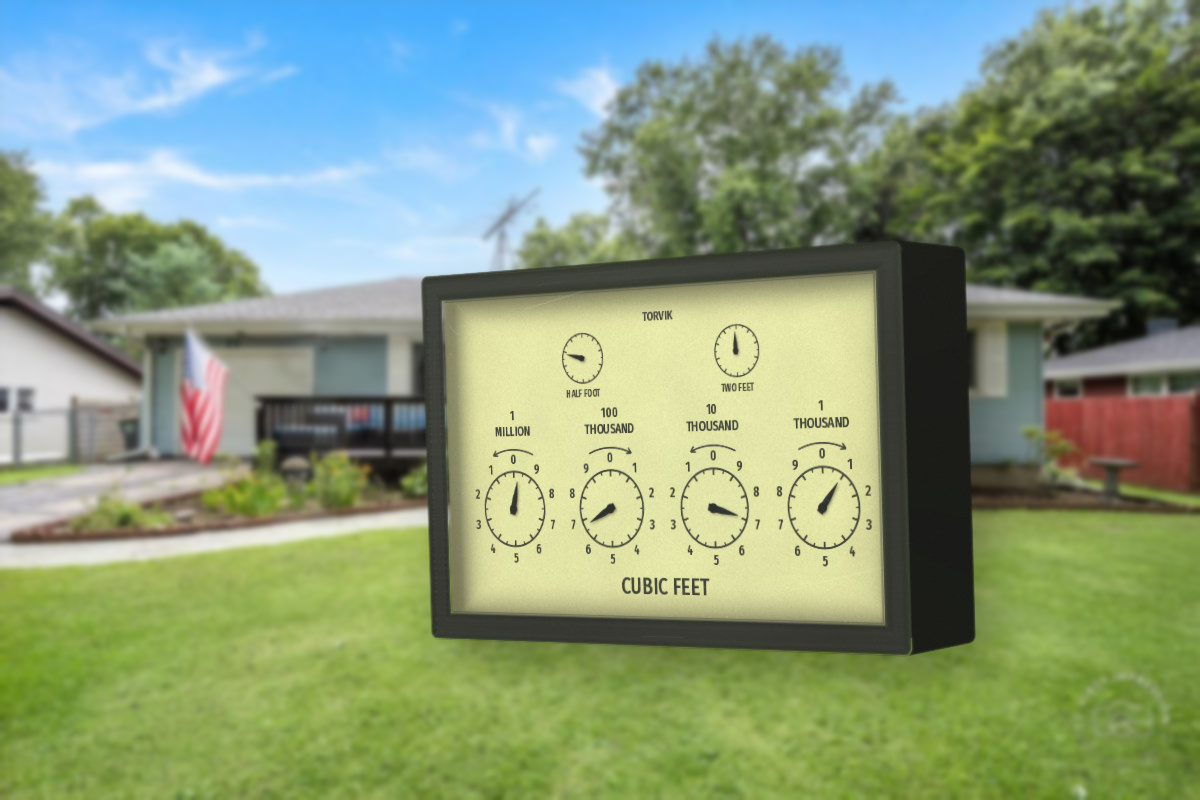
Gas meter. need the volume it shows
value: 967100 ft³
